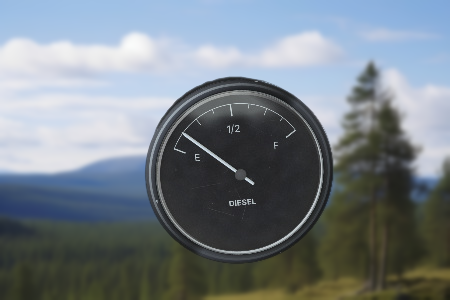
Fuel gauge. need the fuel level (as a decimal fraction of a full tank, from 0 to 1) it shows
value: 0.125
